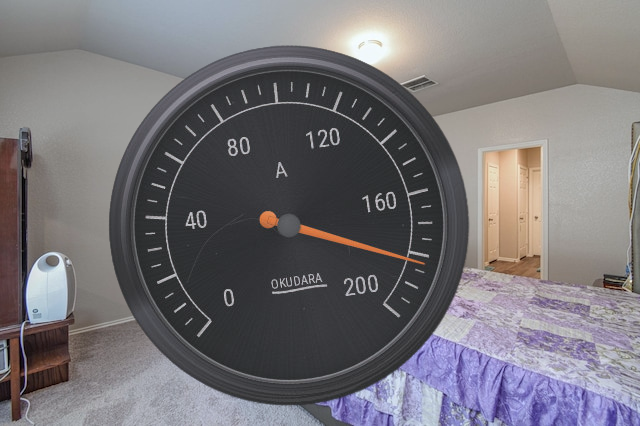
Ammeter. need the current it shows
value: 182.5 A
